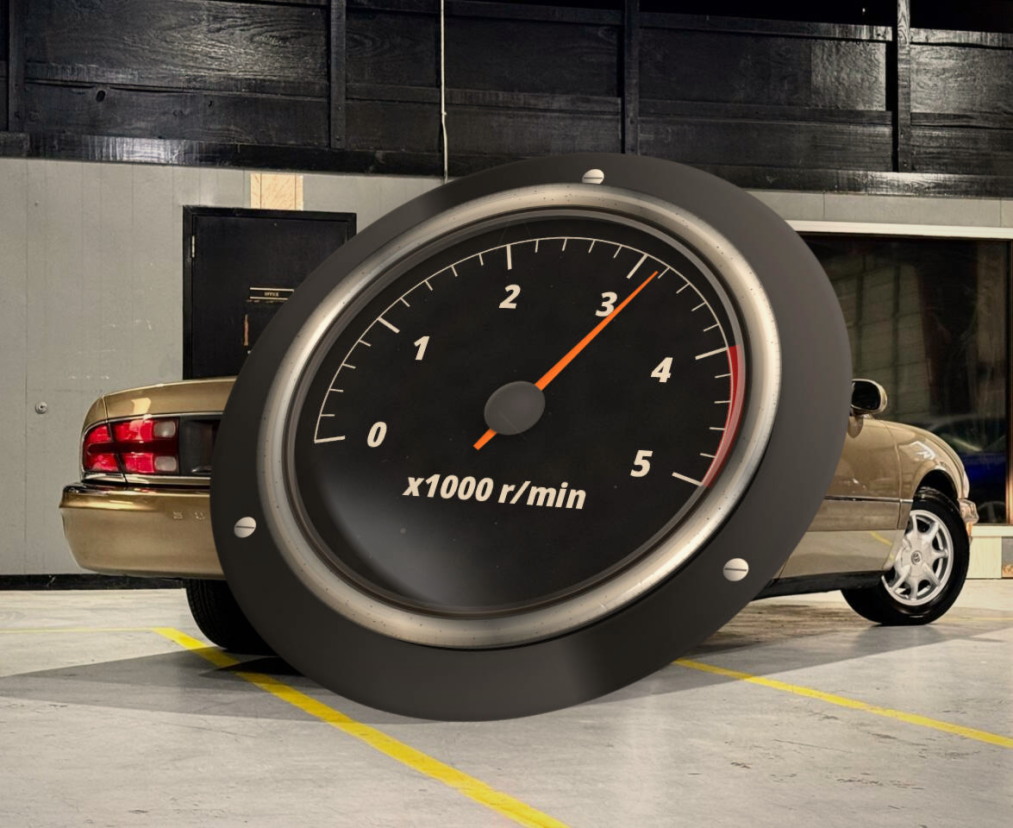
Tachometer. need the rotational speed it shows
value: 3200 rpm
